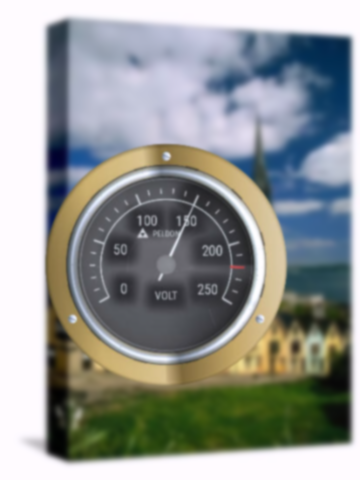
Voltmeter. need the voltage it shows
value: 150 V
